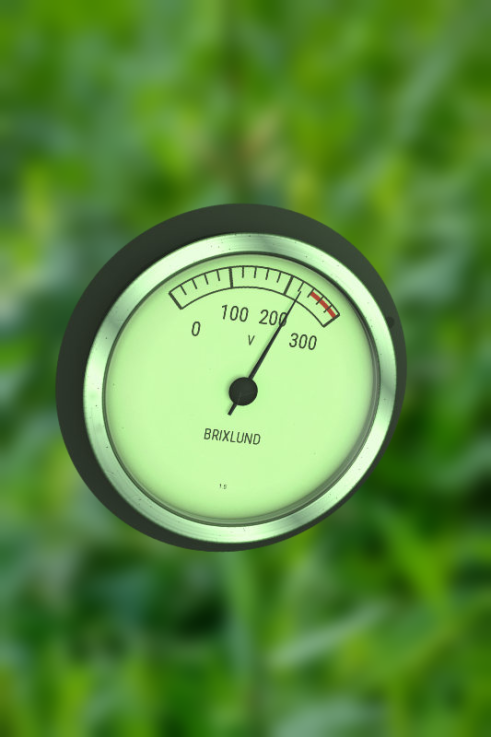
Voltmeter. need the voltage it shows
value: 220 V
